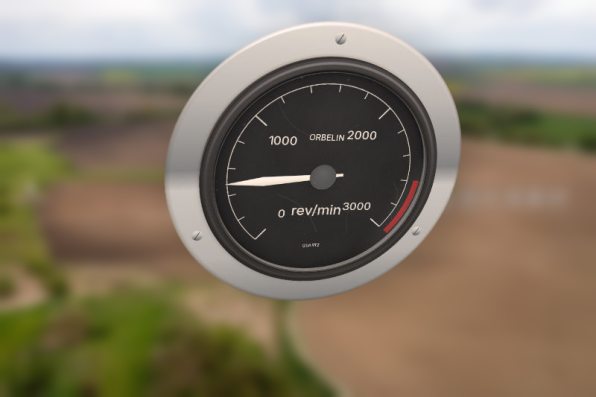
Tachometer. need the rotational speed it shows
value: 500 rpm
